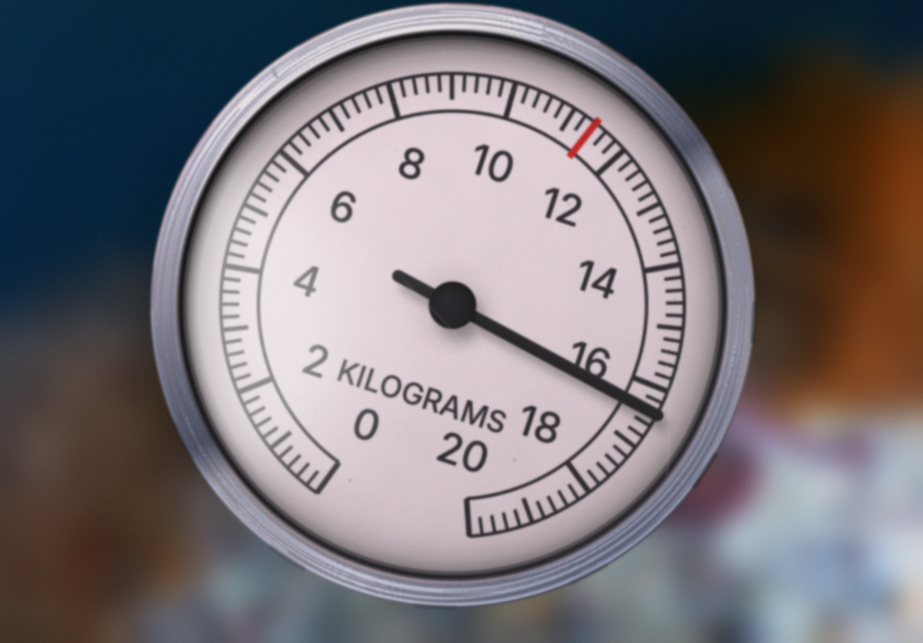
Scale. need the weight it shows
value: 16.4 kg
